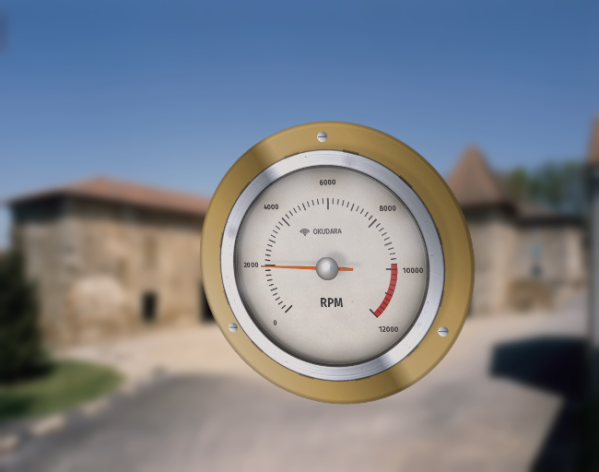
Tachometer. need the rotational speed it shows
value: 2000 rpm
